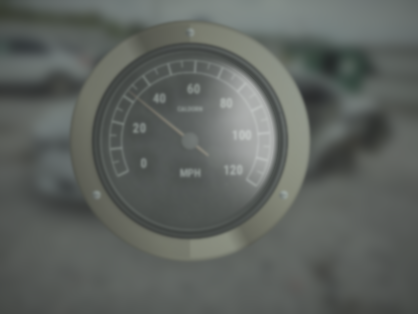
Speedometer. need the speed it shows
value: 32.5 mph
